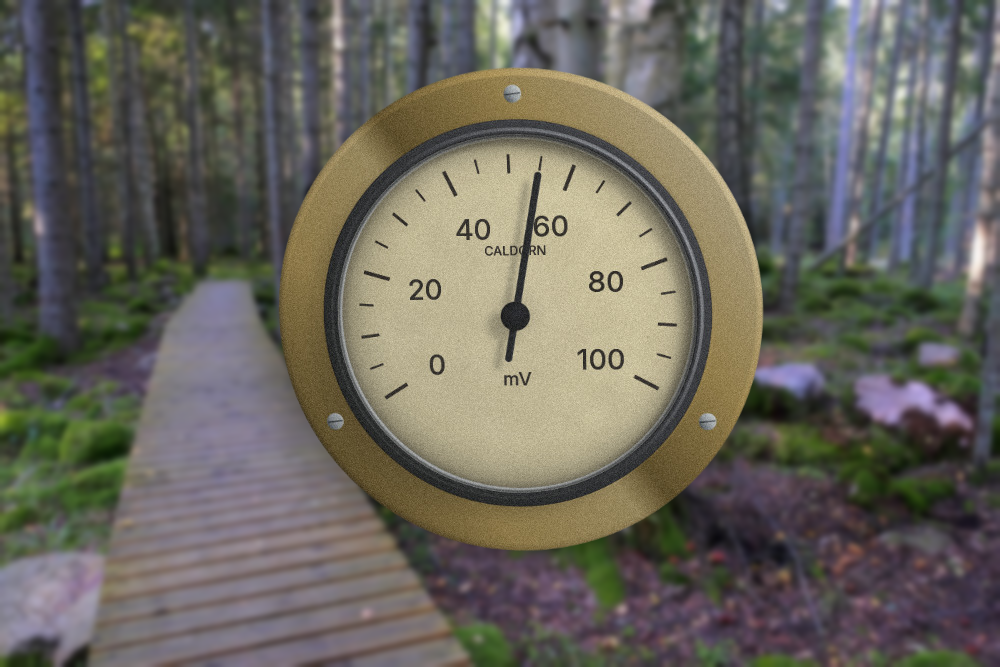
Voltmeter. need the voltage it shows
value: 55 mV
